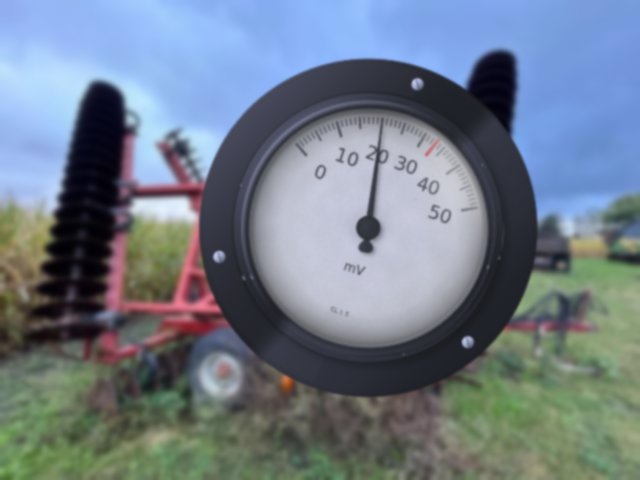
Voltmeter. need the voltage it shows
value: 20 mV
